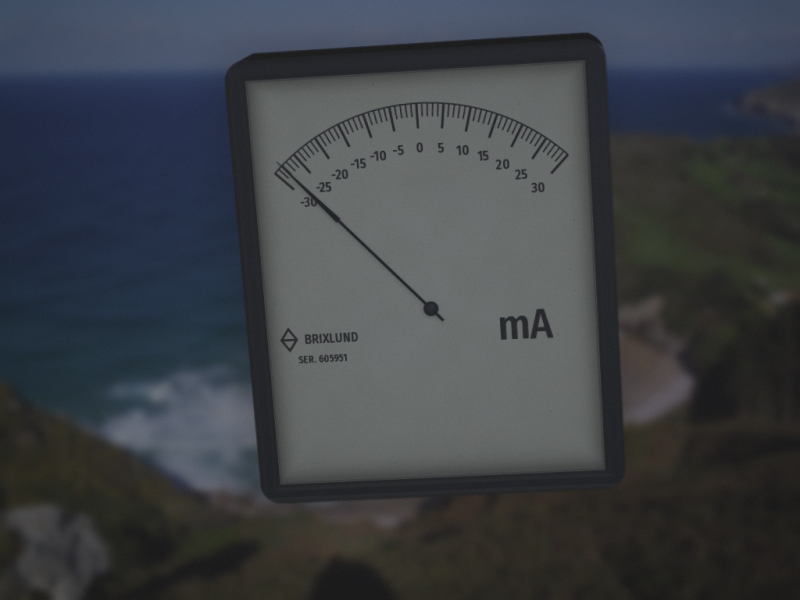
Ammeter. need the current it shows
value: -28 mA
